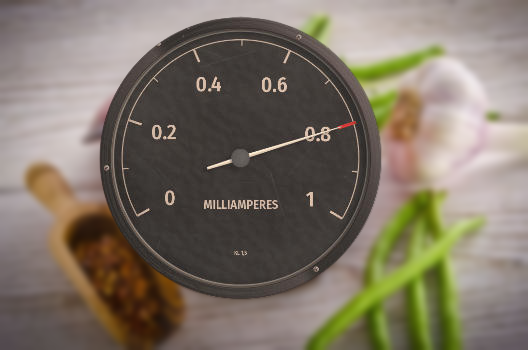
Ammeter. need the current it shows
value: 0.8 mA
